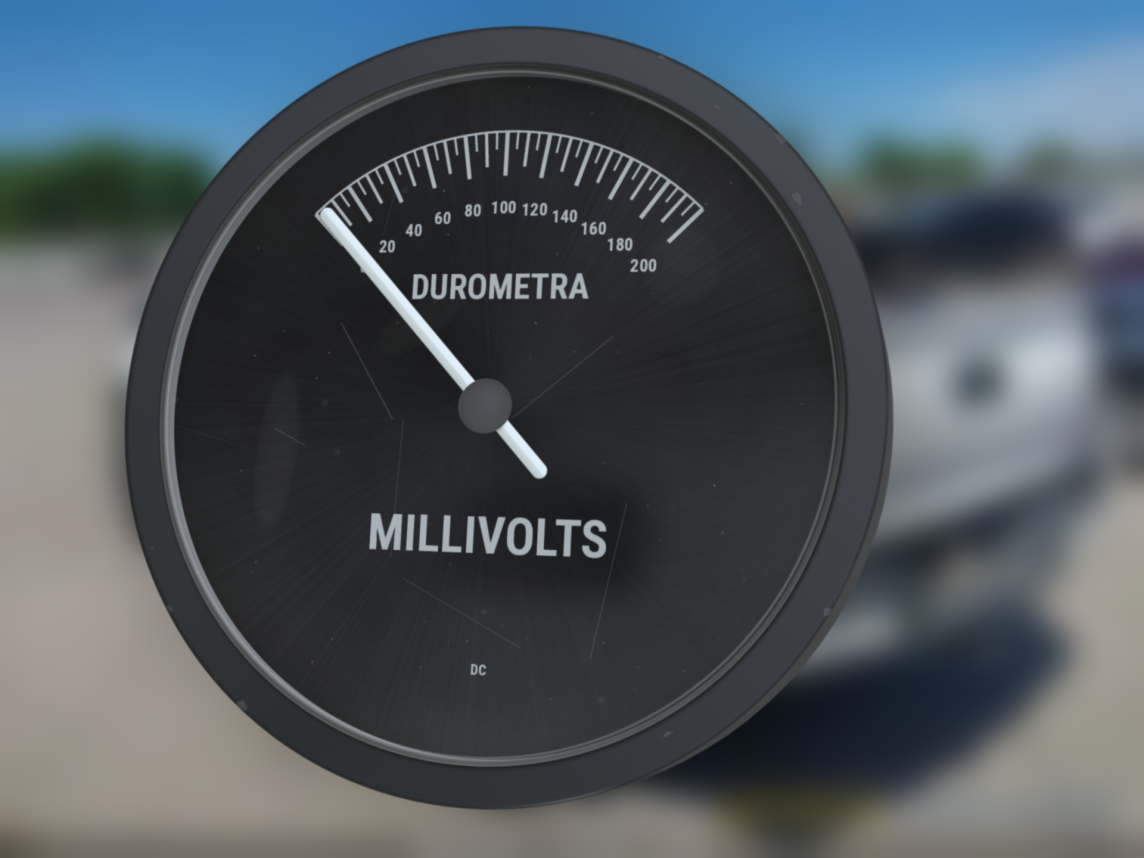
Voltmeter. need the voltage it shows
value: 5 mV
